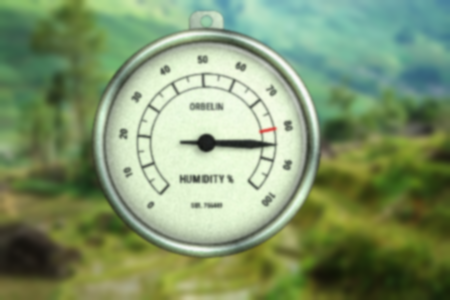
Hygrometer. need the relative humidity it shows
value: 85 %
